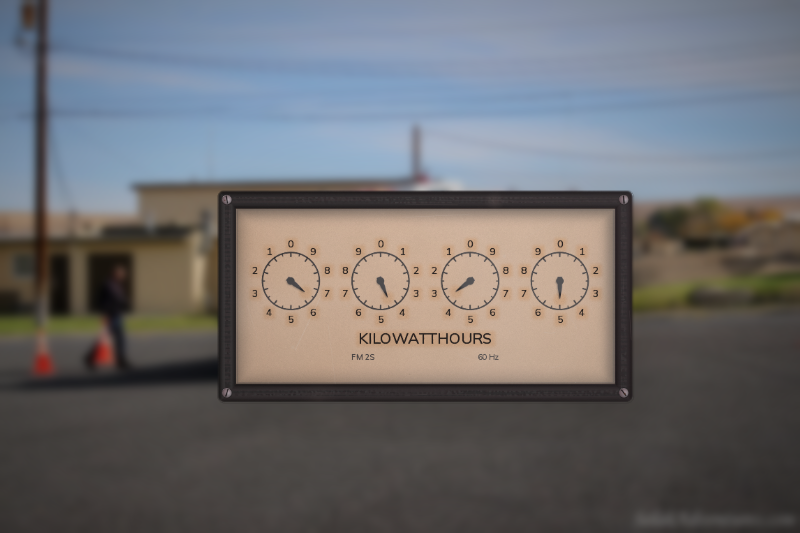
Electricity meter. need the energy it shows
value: 6435 kWh
